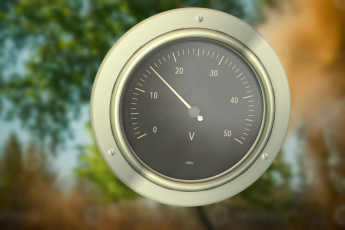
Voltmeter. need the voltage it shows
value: 15 V
